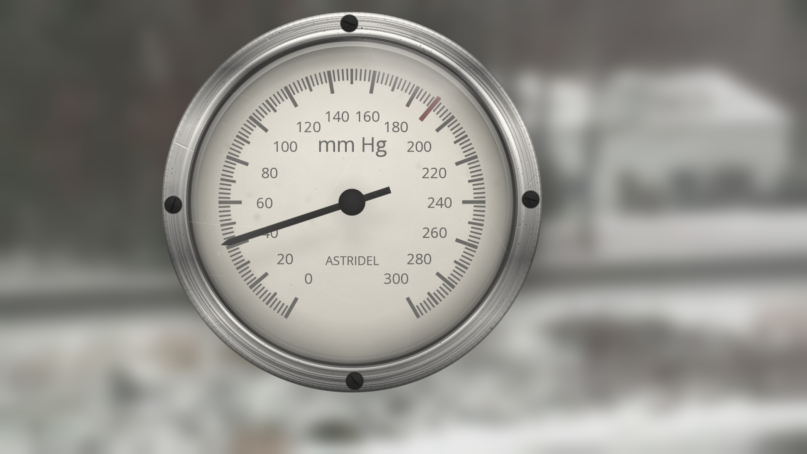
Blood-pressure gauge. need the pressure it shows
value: 42 mmHg
